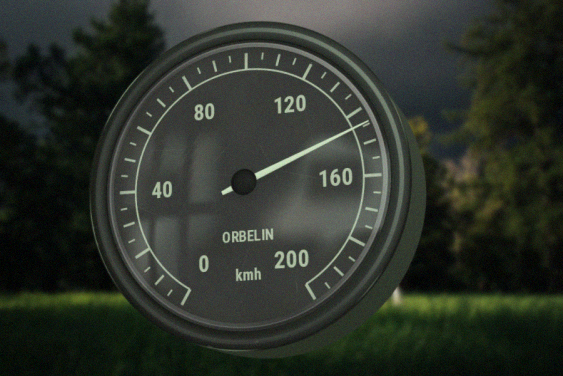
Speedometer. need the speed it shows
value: 145 km/h
